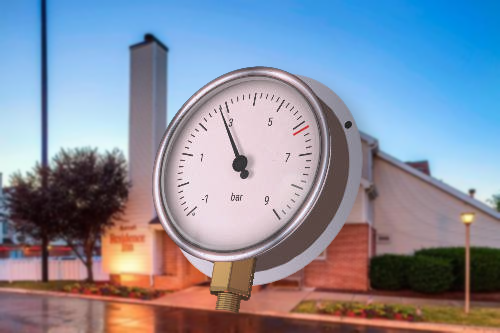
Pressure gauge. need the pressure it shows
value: 2.8 bar
